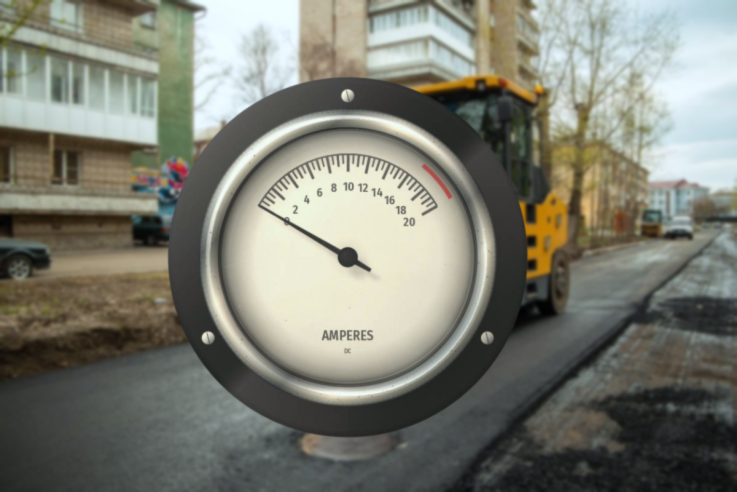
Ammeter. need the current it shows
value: 0 A
